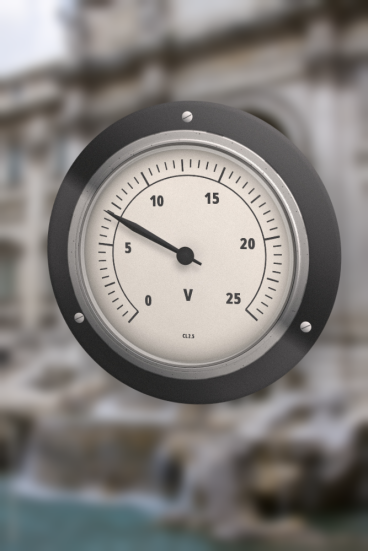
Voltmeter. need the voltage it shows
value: 7 V
